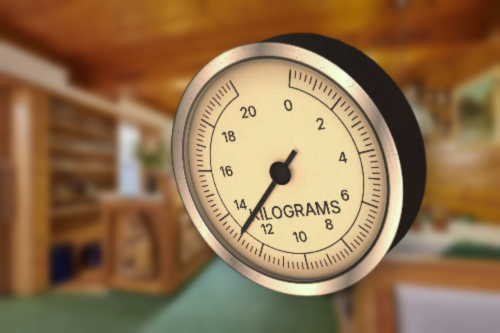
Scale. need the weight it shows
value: 13 kg
